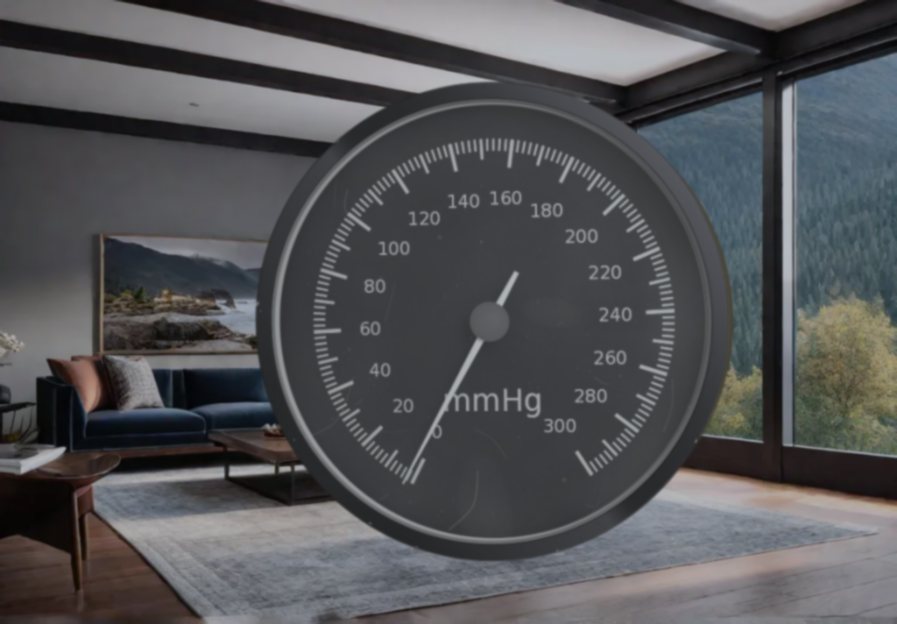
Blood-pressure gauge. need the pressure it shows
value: 2 mmHg
